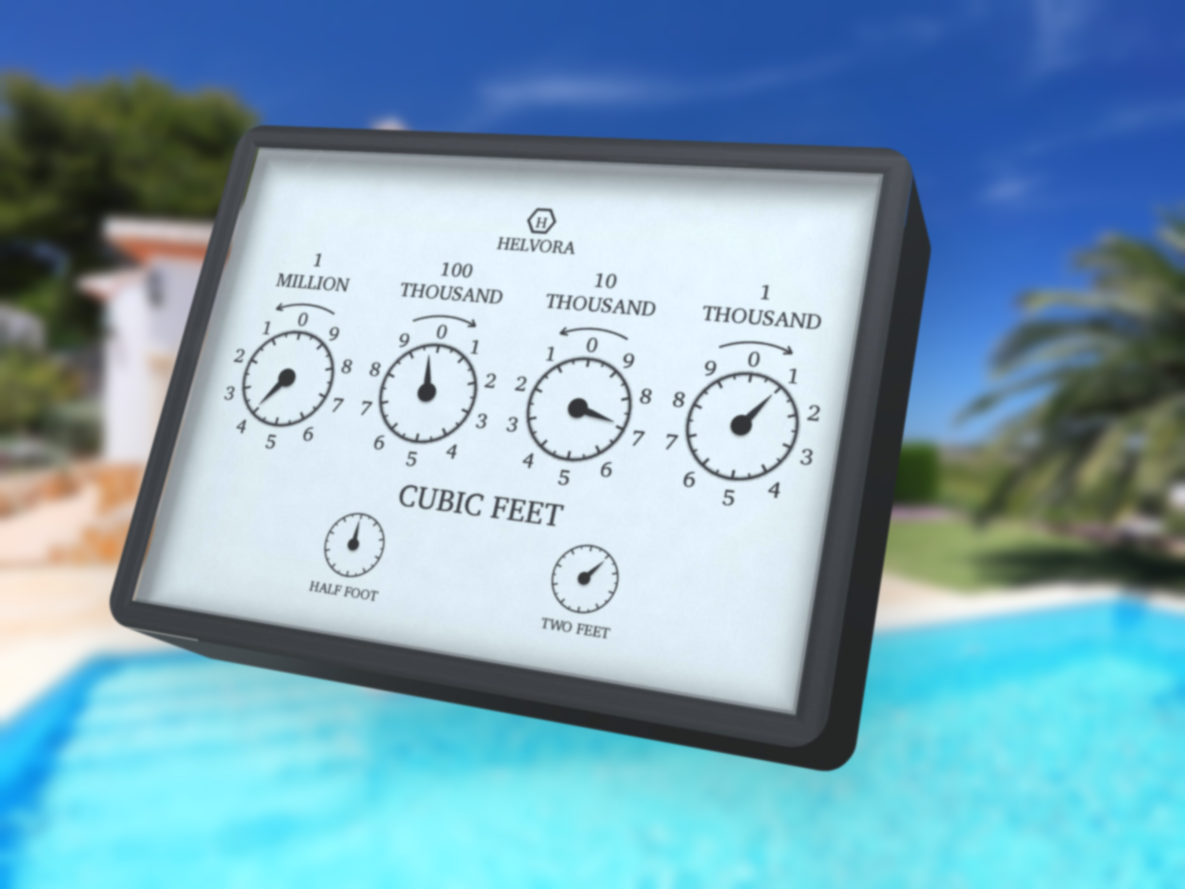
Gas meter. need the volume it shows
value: 397100 ft³
